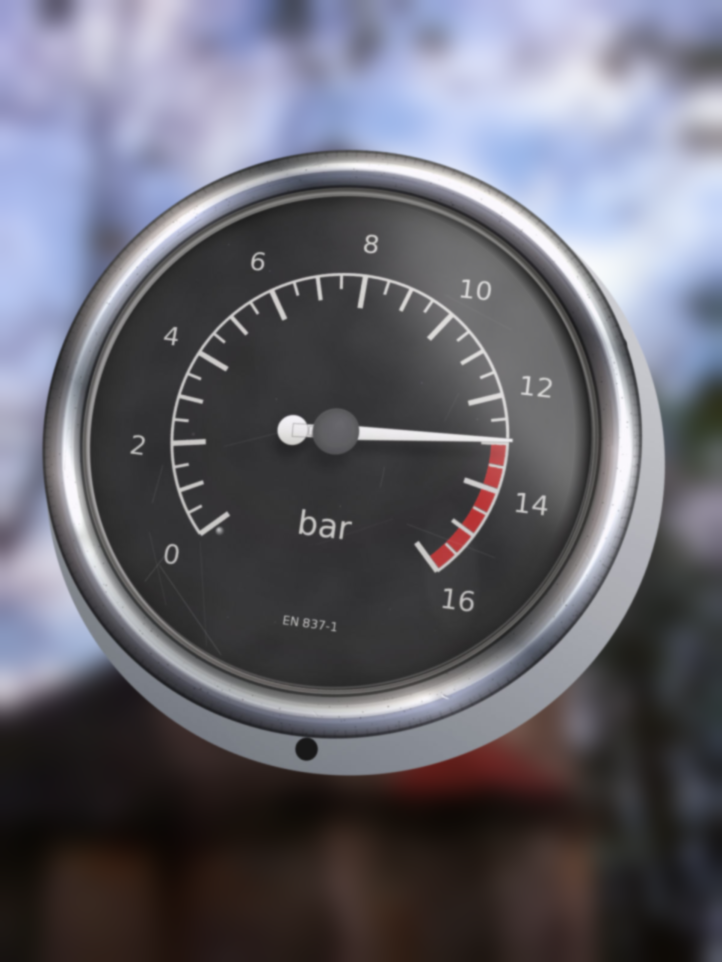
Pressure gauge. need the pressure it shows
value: 13 bar
